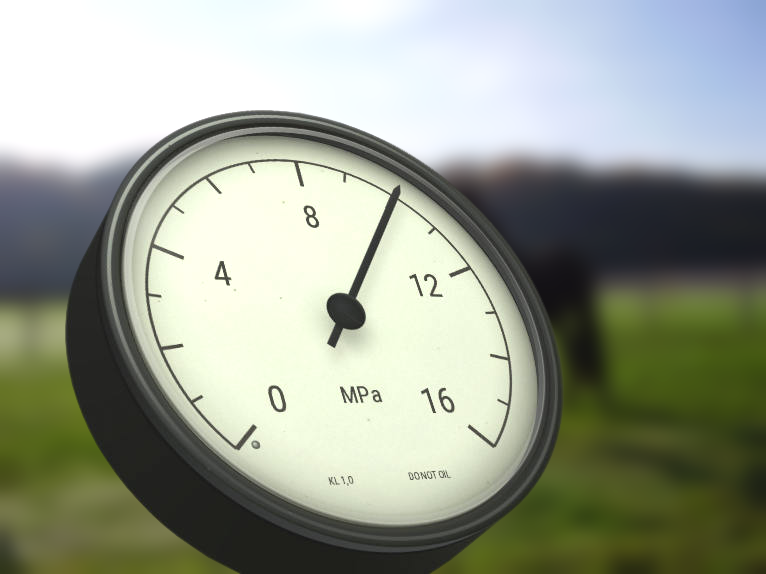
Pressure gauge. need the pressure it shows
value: 10 MPa
